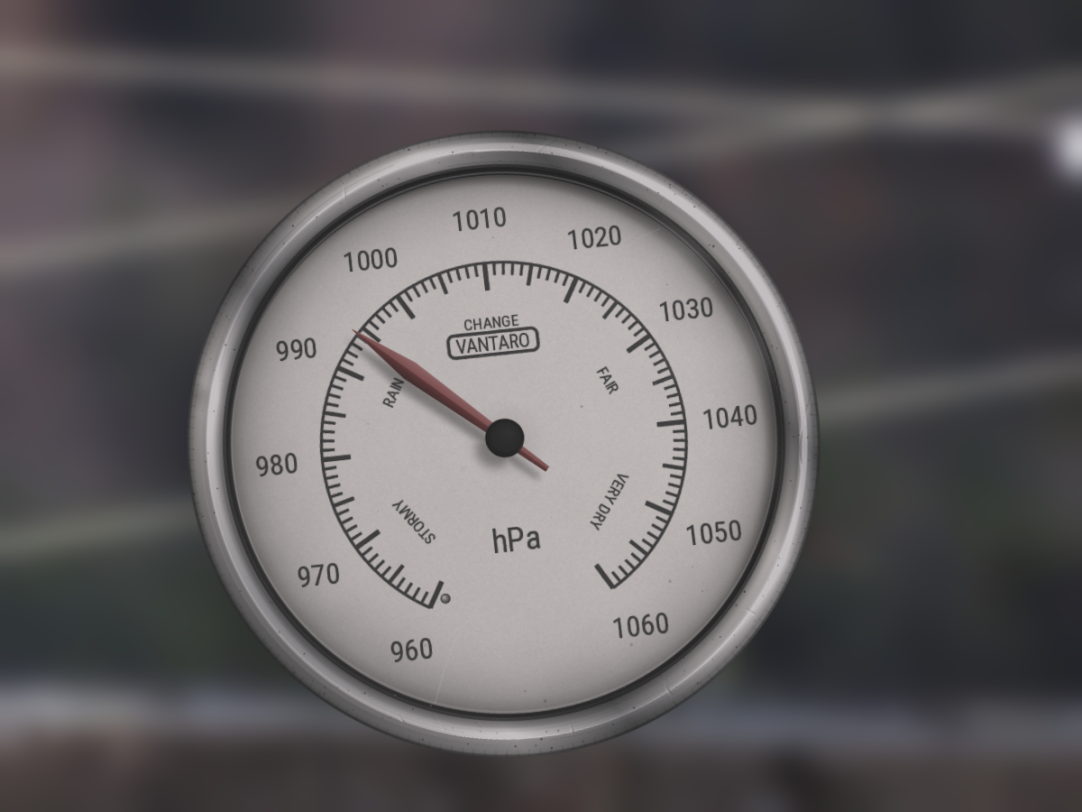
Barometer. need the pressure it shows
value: 994 hPa
